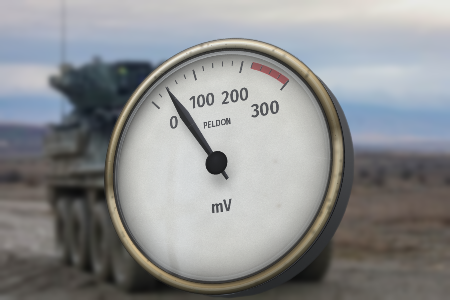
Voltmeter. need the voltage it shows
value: 40 mV
